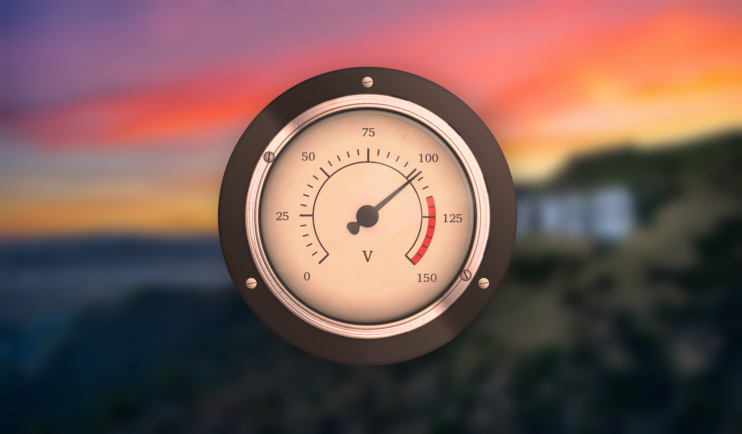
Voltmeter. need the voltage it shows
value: 102.5 V
